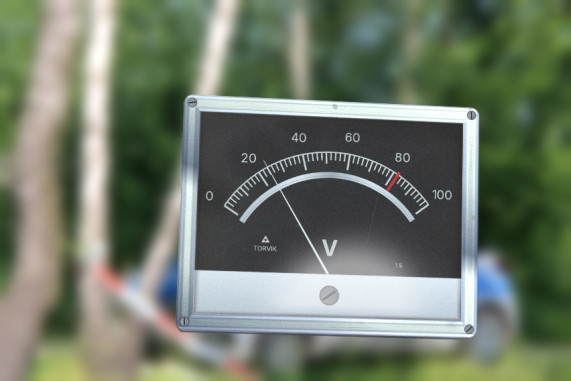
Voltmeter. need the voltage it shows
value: 24 V
